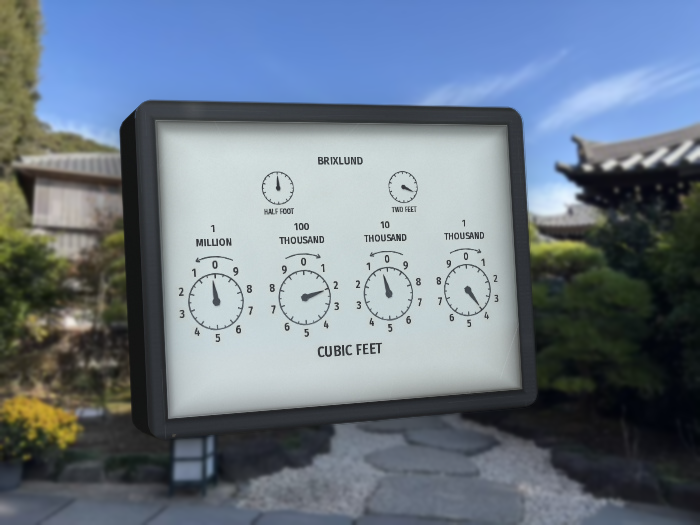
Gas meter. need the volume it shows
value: 20400 ft³
